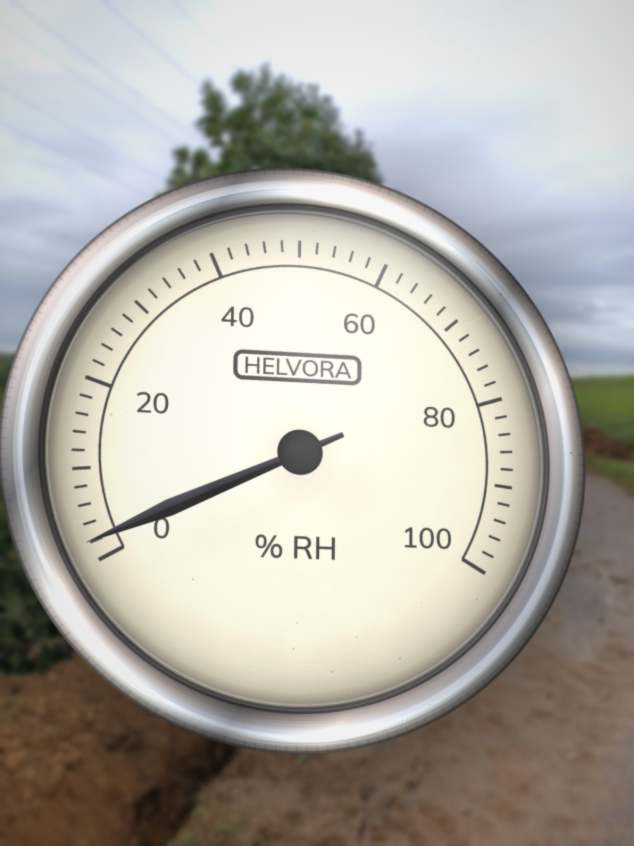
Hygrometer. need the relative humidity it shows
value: 2 %
